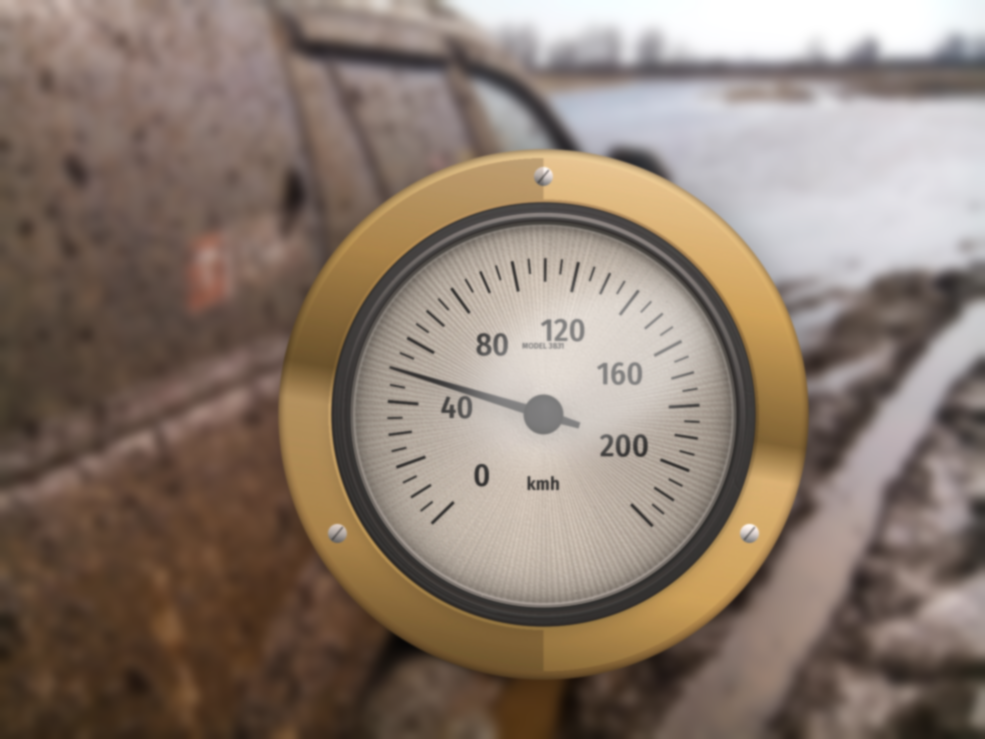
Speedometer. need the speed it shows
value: 50 km/h
